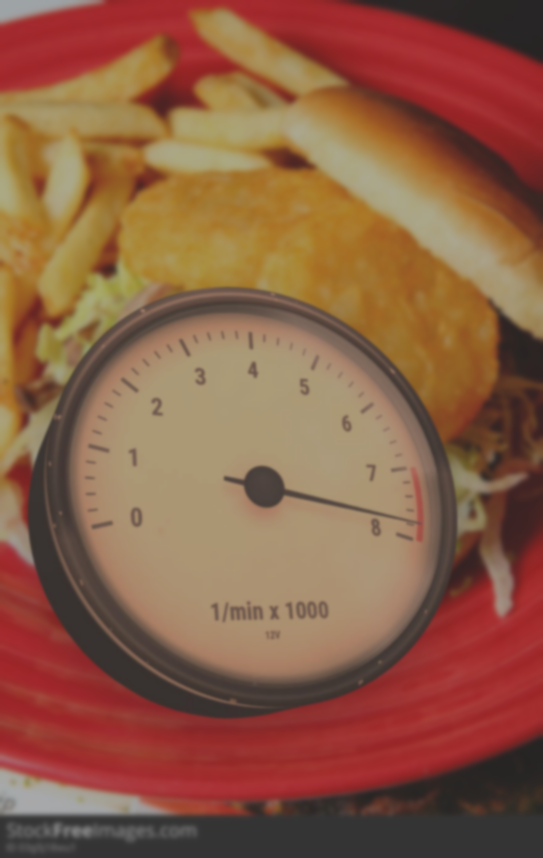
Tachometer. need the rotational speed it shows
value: 7800 rpm
